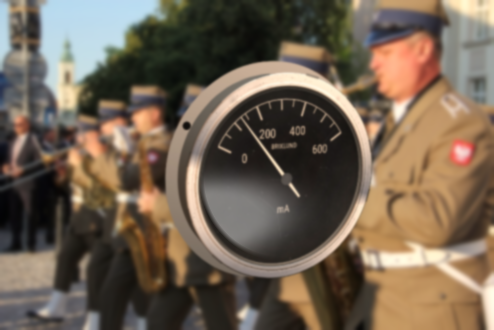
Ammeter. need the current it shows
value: 125 mA
